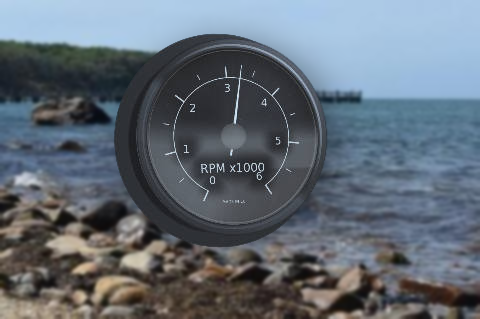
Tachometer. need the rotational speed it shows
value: 3250 rpm
